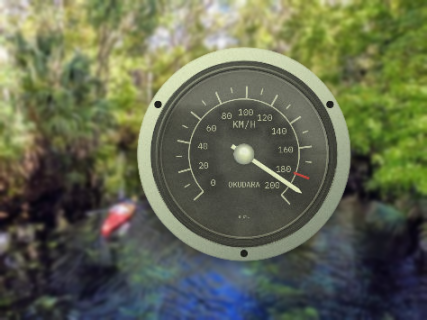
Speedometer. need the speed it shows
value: 190 km/h
